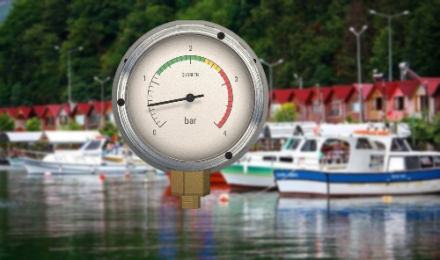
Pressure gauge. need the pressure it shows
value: 0.5 bar
